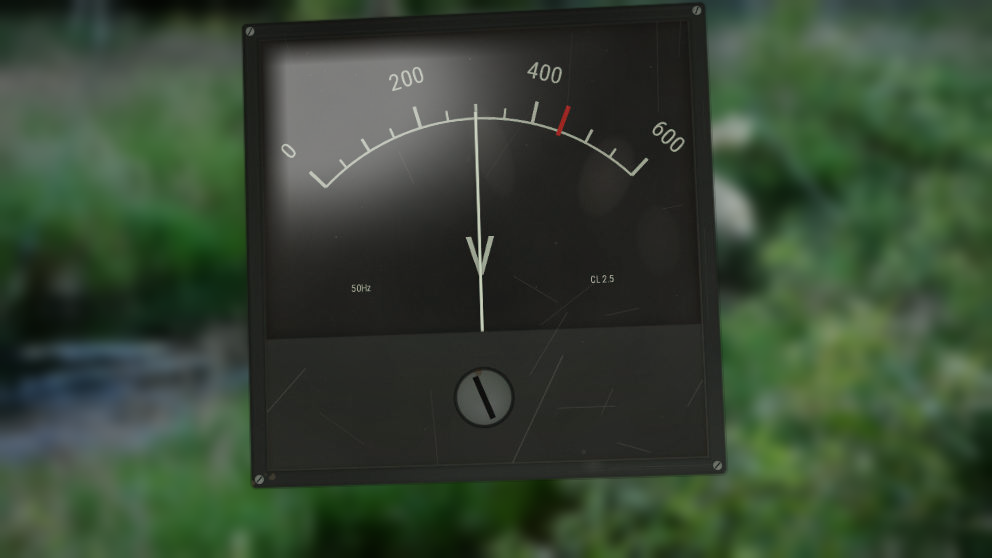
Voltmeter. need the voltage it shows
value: 300 V
